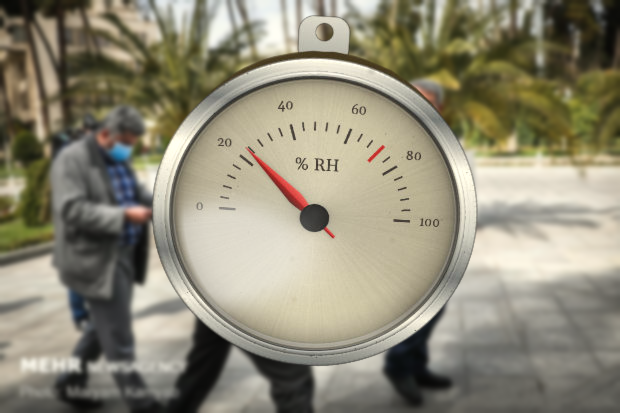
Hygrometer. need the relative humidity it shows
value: 24 %
